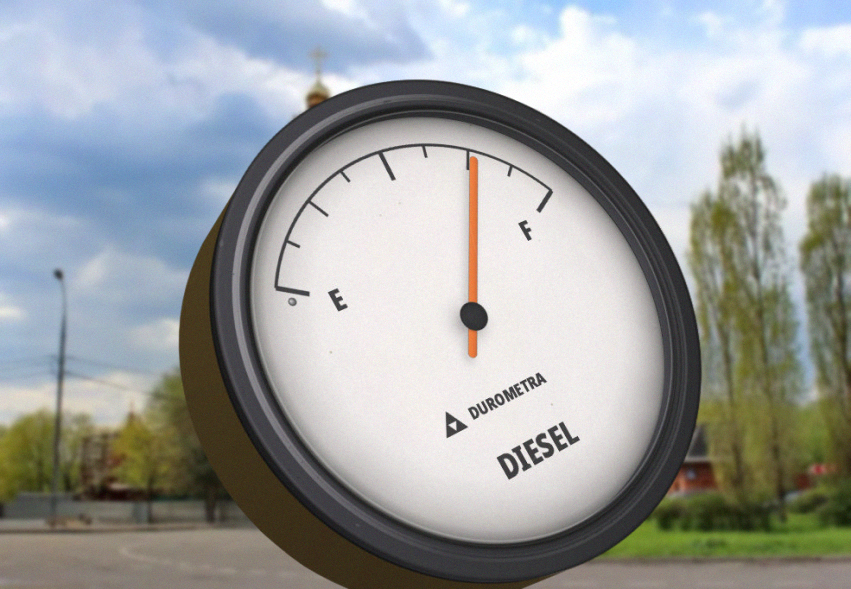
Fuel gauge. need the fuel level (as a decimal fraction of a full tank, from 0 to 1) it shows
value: 0.75
